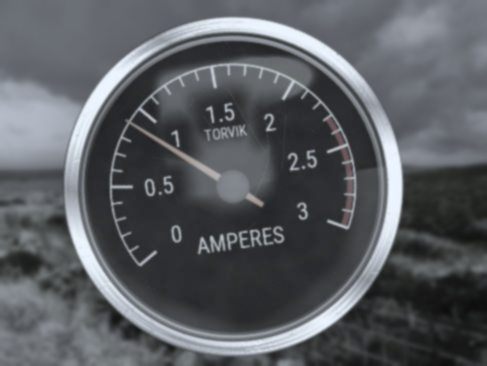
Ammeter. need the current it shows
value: 0.9 A
